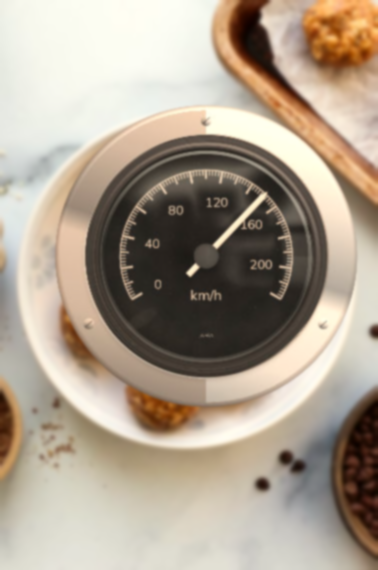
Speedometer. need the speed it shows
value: 150 km/h
